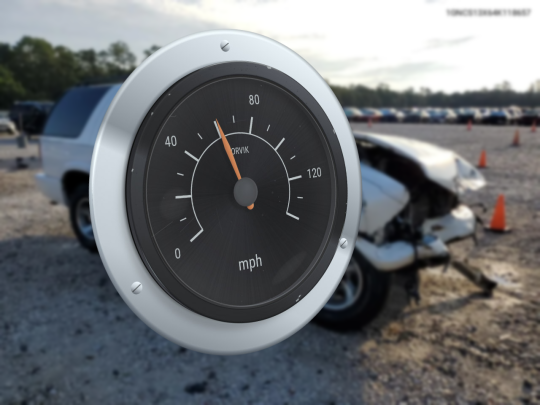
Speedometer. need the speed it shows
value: 60 mph
